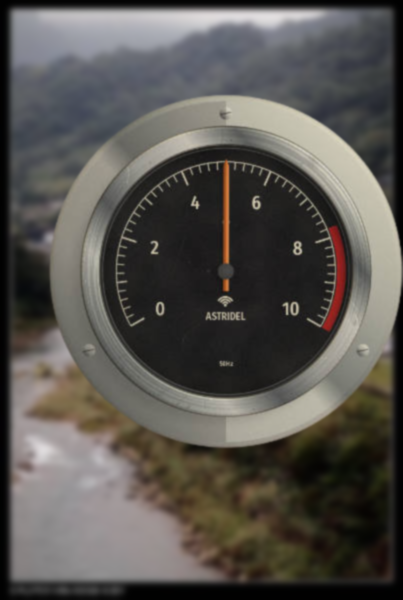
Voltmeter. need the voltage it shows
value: 5 V
